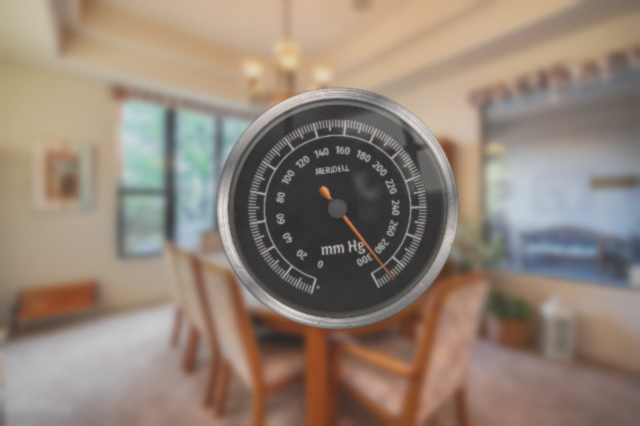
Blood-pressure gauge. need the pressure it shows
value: 290 mmHg
